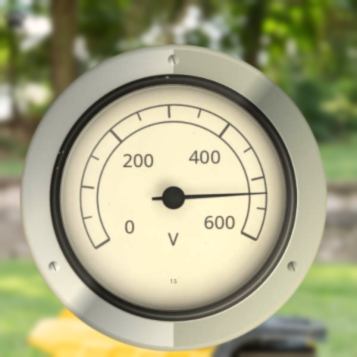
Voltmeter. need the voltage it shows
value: 525 V
